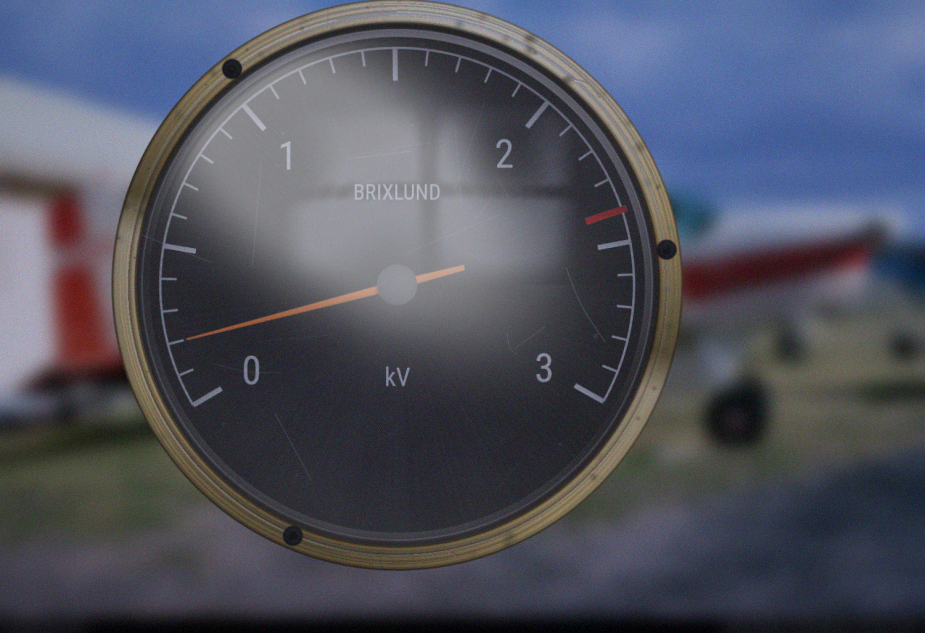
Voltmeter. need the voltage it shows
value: 0.2 kV
